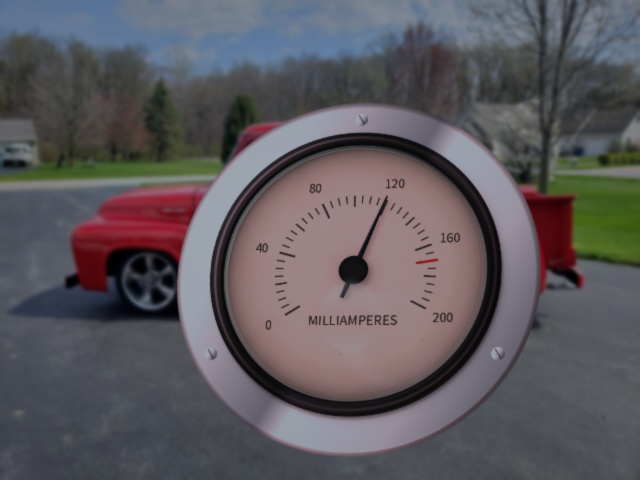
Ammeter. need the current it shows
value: 120 mA
